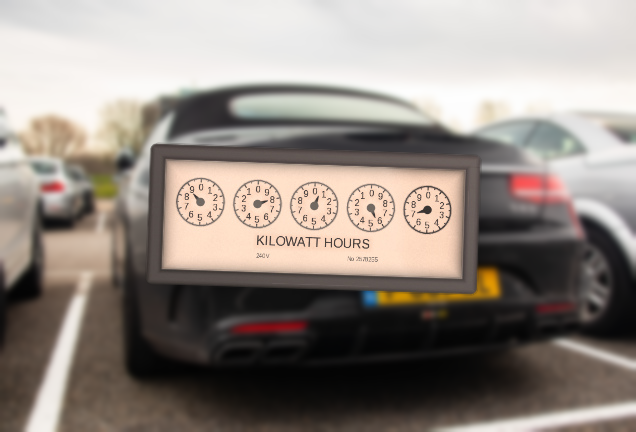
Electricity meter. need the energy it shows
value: 88057 kWh
